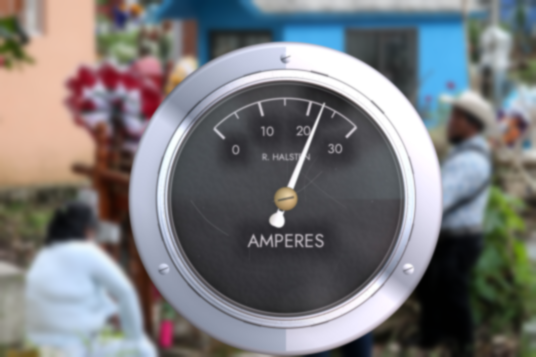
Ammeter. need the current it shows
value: 22.5 A
